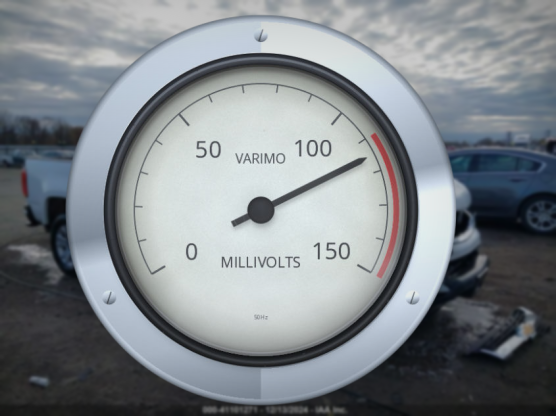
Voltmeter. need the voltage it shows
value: 115 mV
